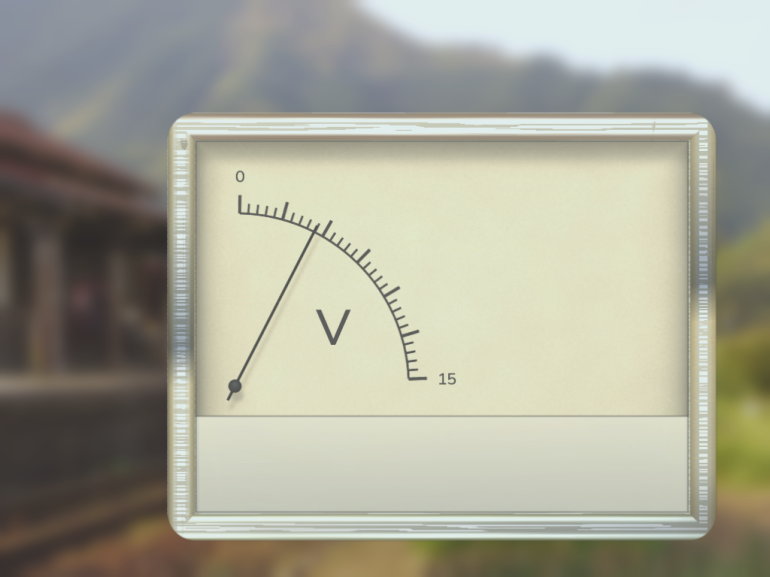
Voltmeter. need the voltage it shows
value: 4.5 V
